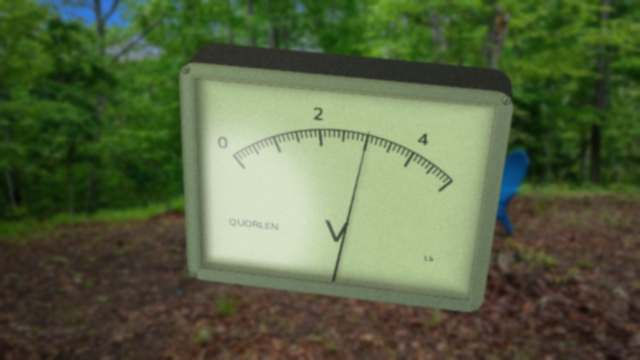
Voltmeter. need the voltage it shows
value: 3 V
